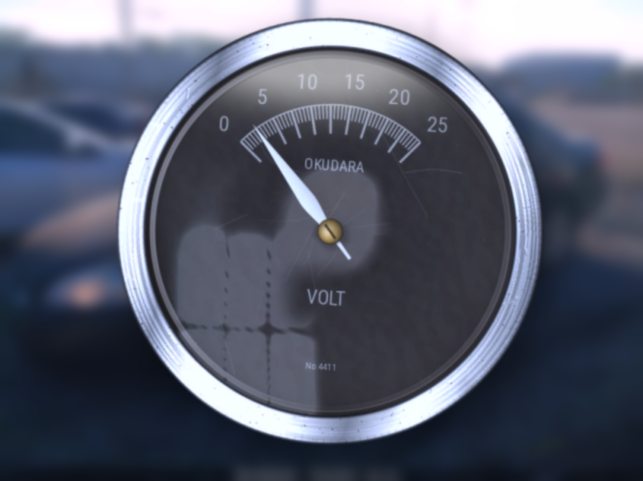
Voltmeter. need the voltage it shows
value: 2.5 V
